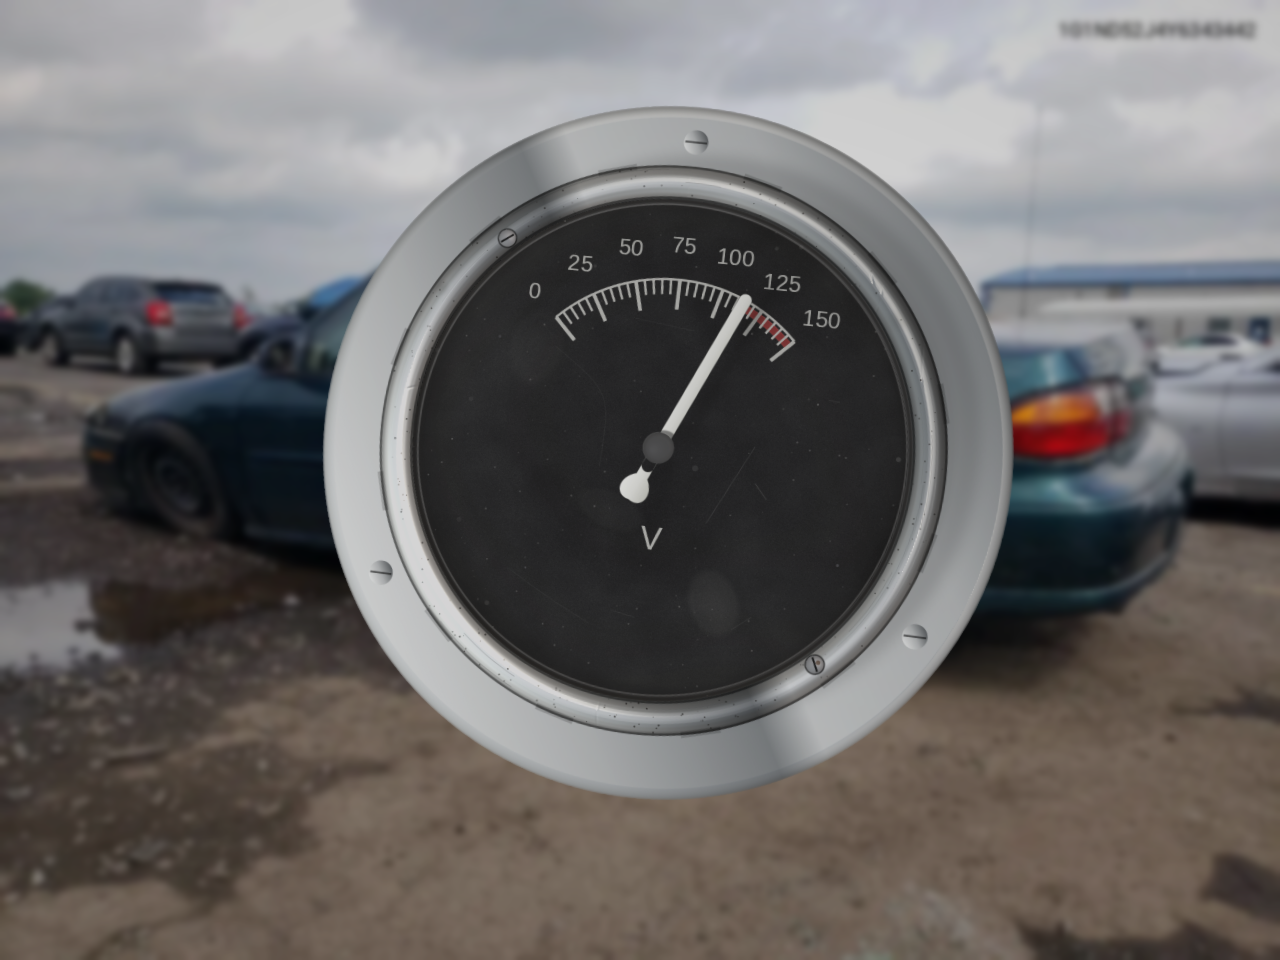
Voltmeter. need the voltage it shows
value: 115 V
